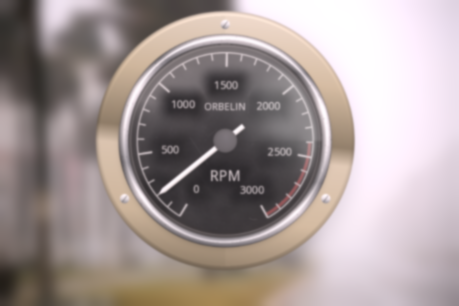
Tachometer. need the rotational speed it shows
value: 200 rpm
